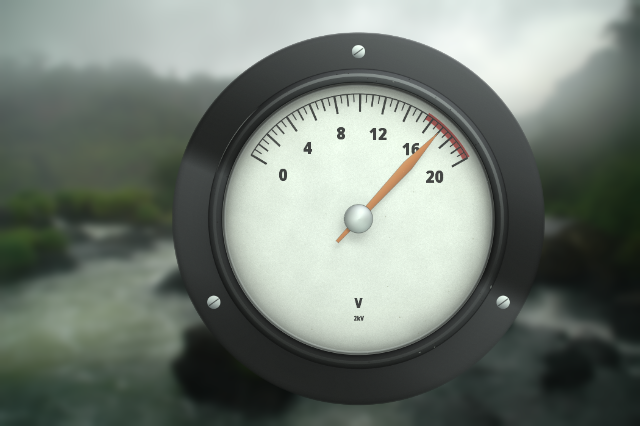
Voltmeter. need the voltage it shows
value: 17 V
